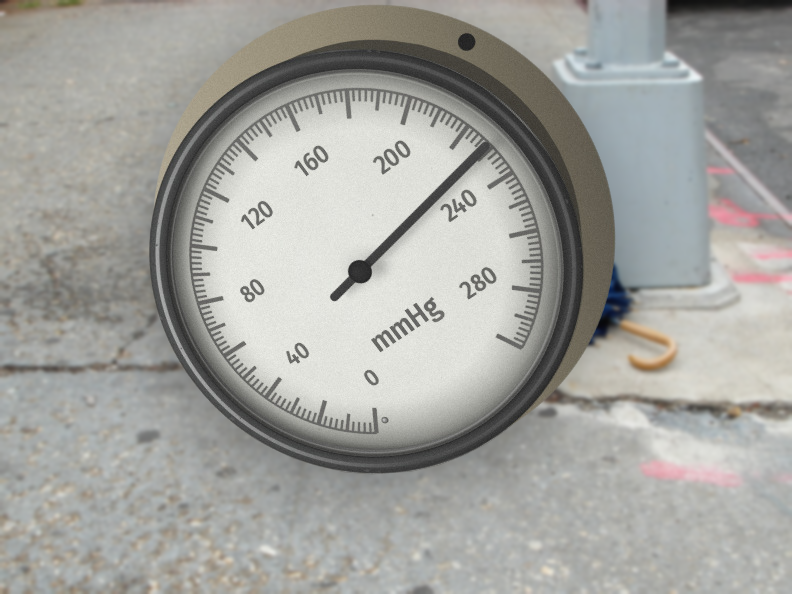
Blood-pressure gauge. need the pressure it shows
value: 228 mmHg
